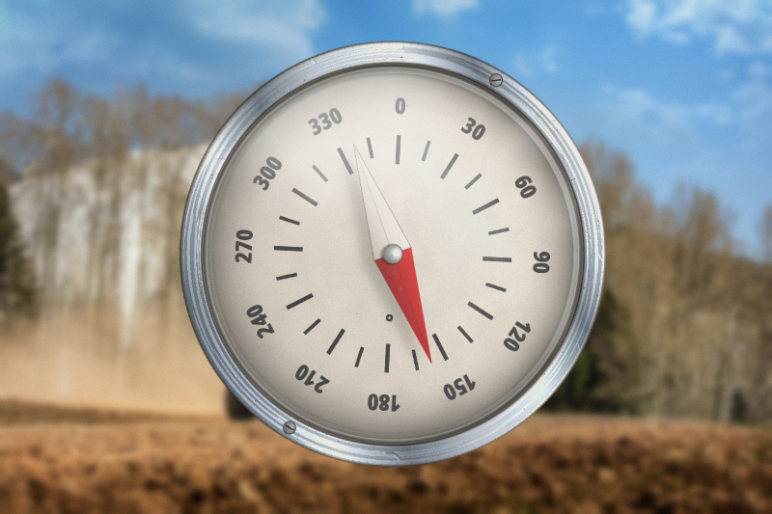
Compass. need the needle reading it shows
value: 157.5 °
